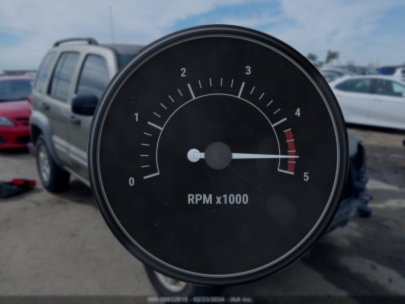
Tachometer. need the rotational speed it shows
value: 4700 rpm
